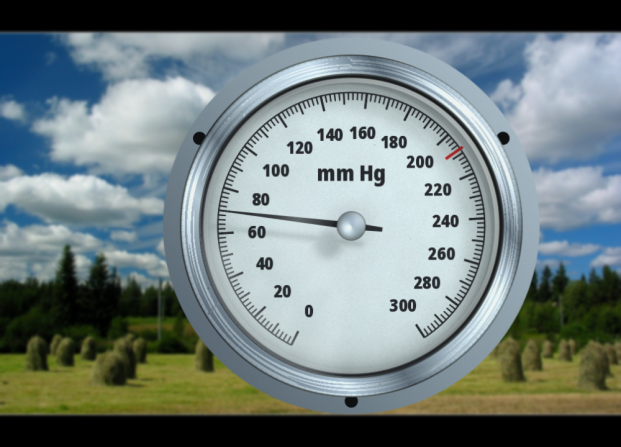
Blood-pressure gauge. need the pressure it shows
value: 70 mmHg
